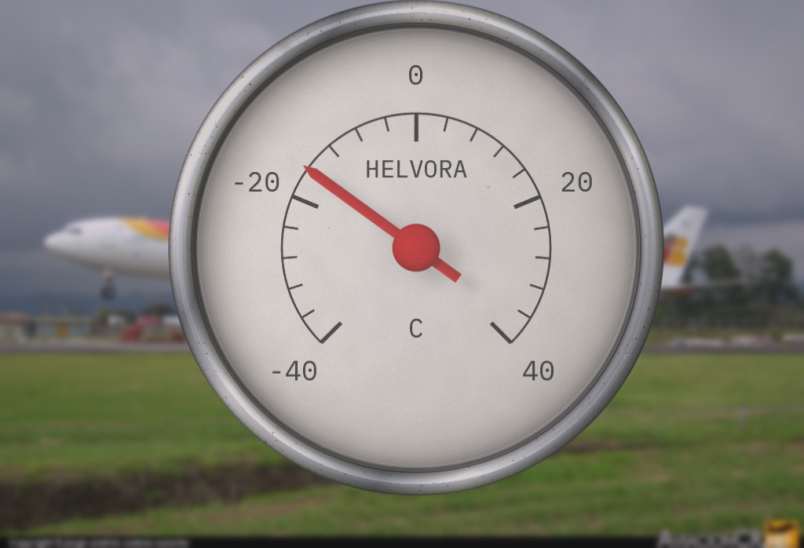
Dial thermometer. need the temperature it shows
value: -16 °C
